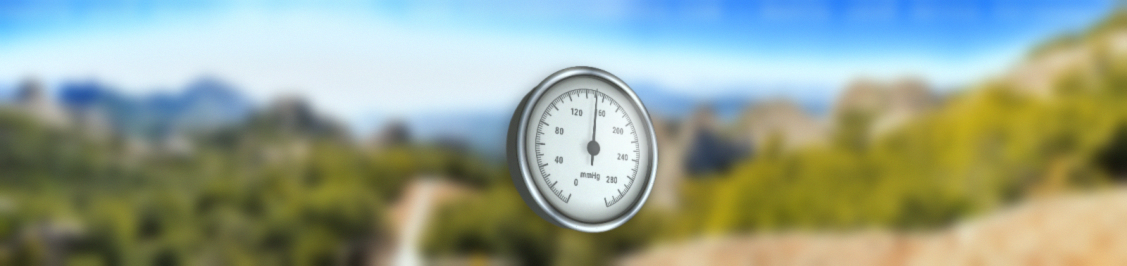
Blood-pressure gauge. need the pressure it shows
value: 150 mmHg
